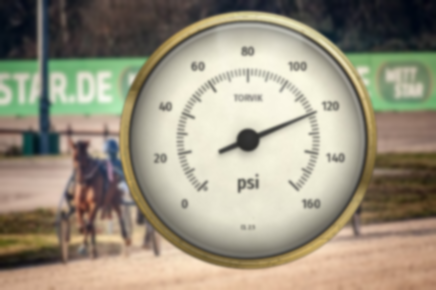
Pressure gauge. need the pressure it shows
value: 120 psi
